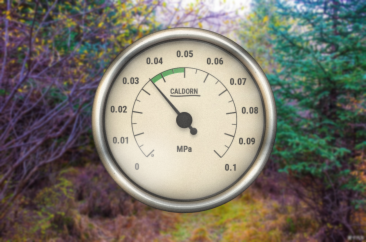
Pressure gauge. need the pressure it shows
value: 0.035 MPa
